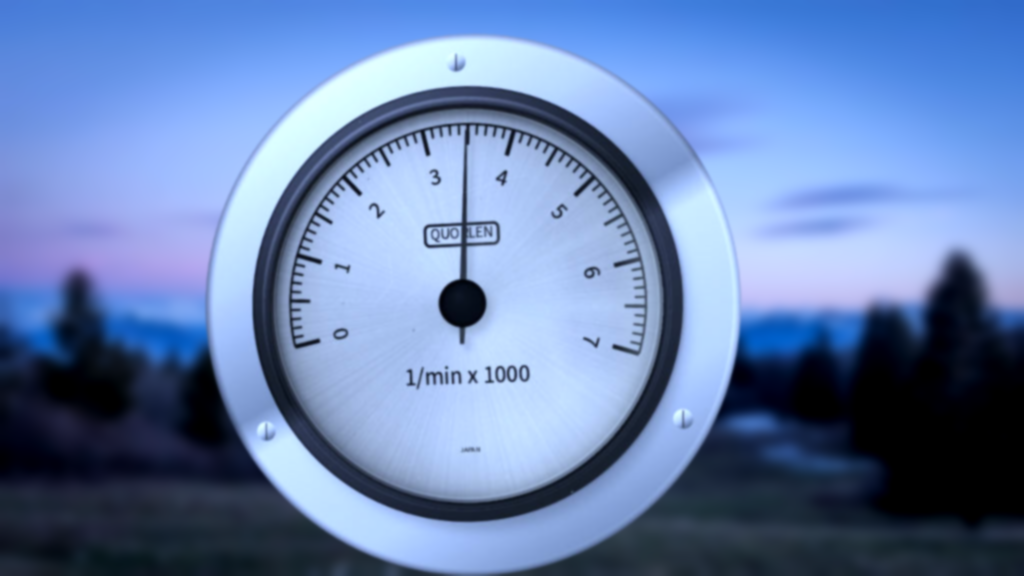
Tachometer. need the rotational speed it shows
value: 3500 rpm
